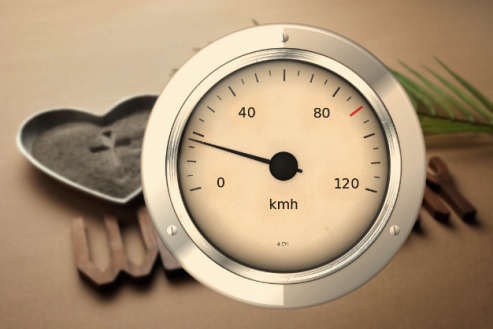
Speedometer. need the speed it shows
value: 17.5 km/h
